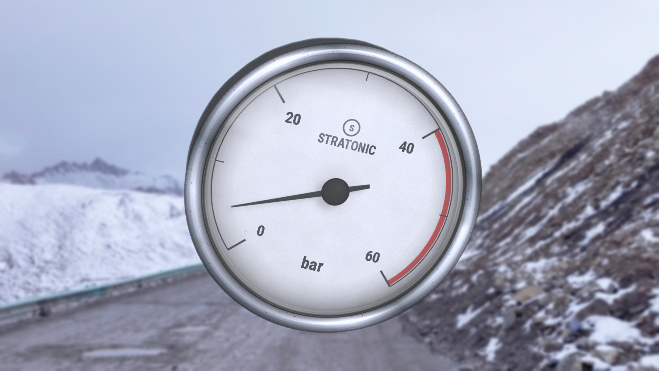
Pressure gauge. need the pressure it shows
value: 5 bar
